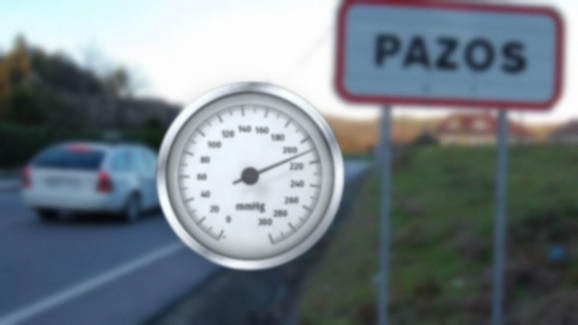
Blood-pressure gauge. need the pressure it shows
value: 210 mmHg
